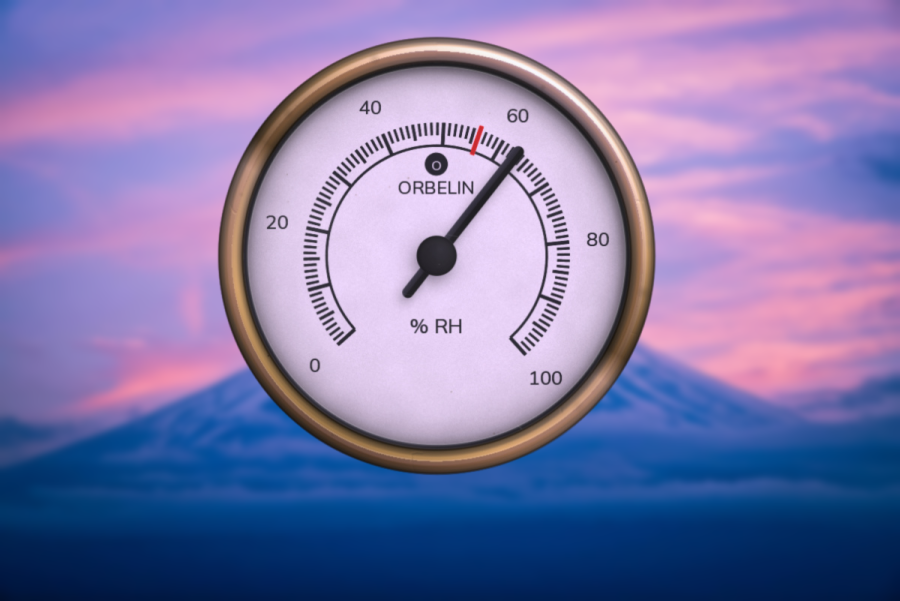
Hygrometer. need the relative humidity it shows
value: 63 %
